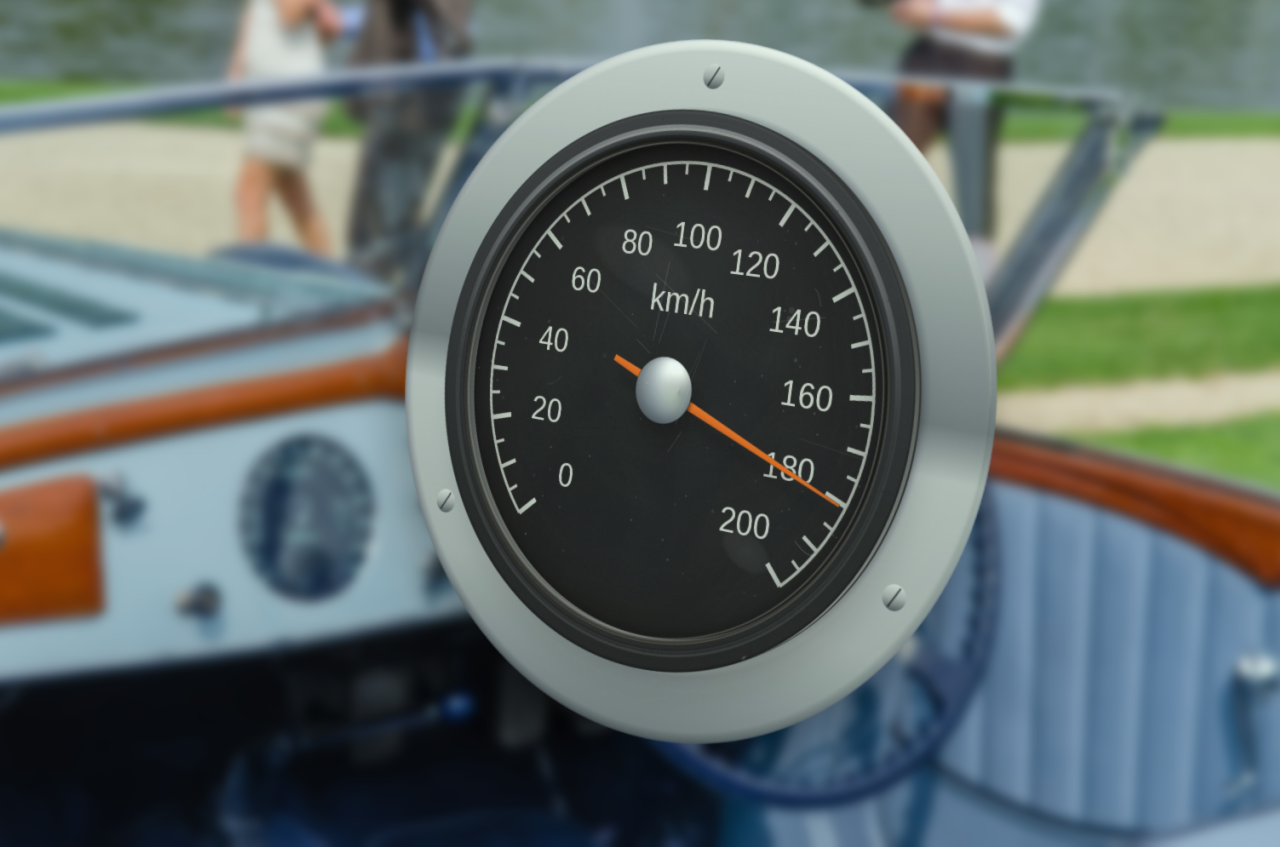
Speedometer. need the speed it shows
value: 180 km/h
